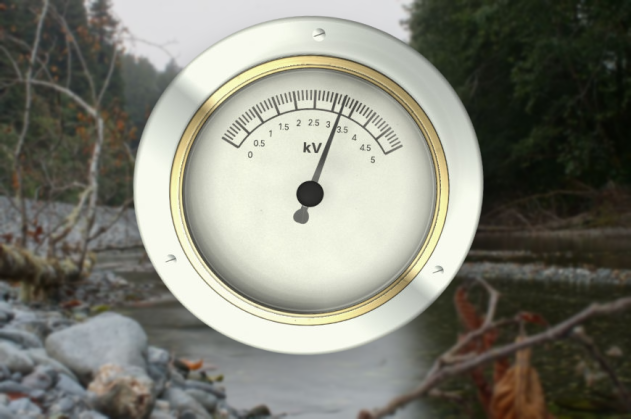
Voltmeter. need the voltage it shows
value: 3.2 kV
